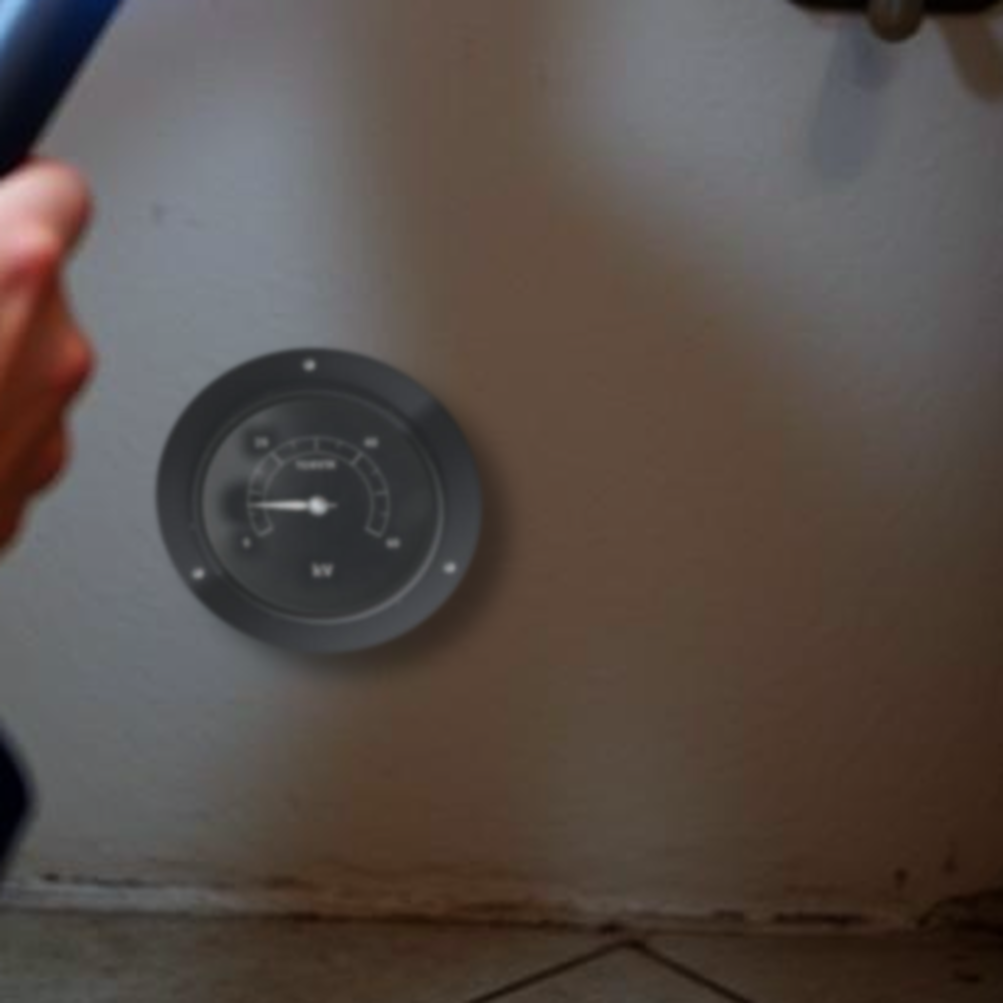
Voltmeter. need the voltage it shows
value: 7.5 kV
